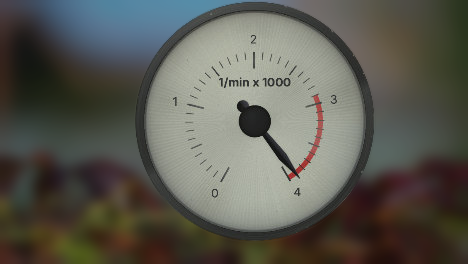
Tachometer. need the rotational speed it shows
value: 3900 rpm
